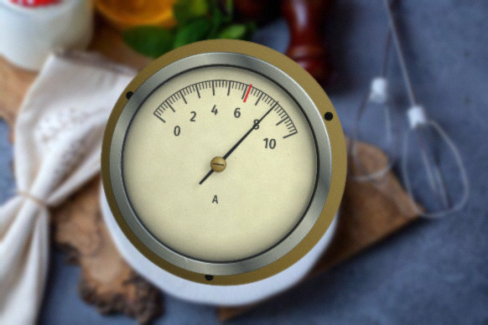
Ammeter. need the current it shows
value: 8 A
